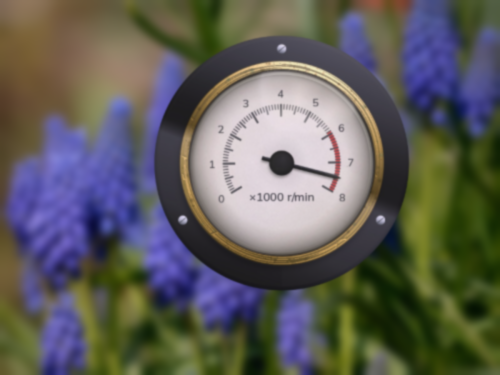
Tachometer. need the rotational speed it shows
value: 7500 rpm
